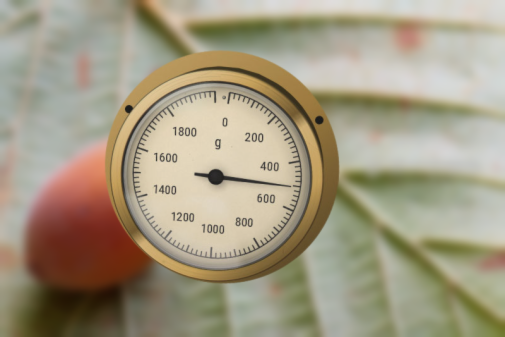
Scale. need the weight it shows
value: 500 g
